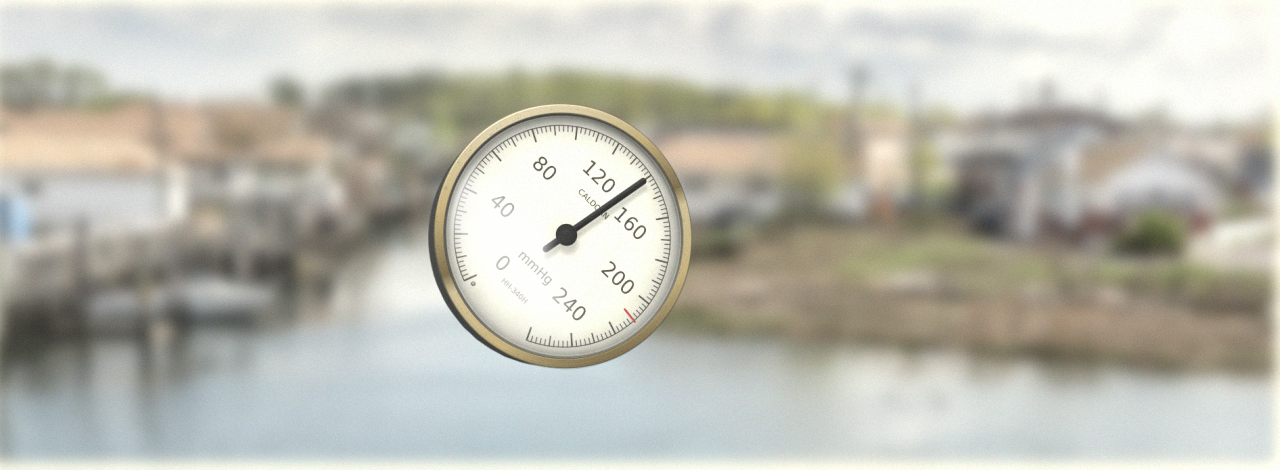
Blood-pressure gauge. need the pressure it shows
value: 140 mmHg
